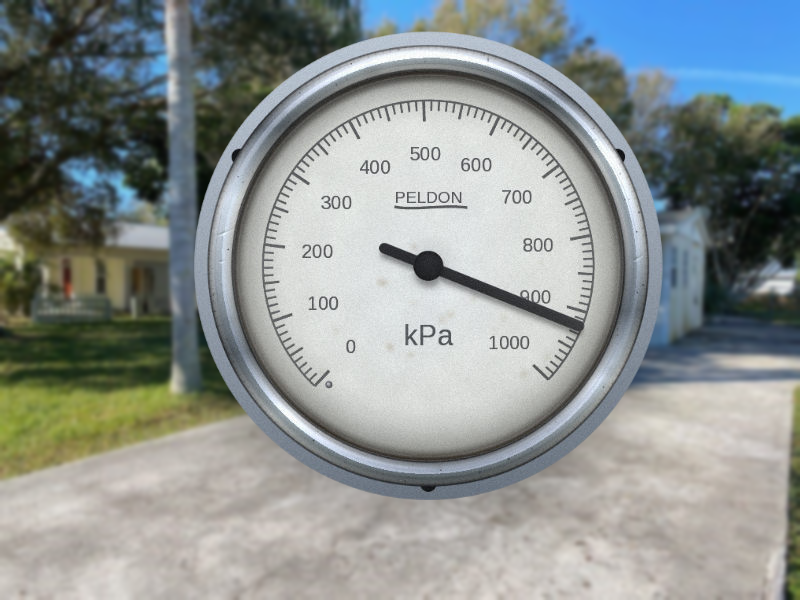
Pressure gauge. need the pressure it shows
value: 920 kPa
